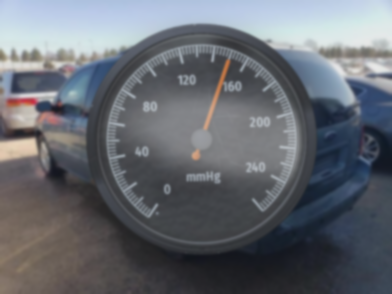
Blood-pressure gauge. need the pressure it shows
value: 150 mmHg
